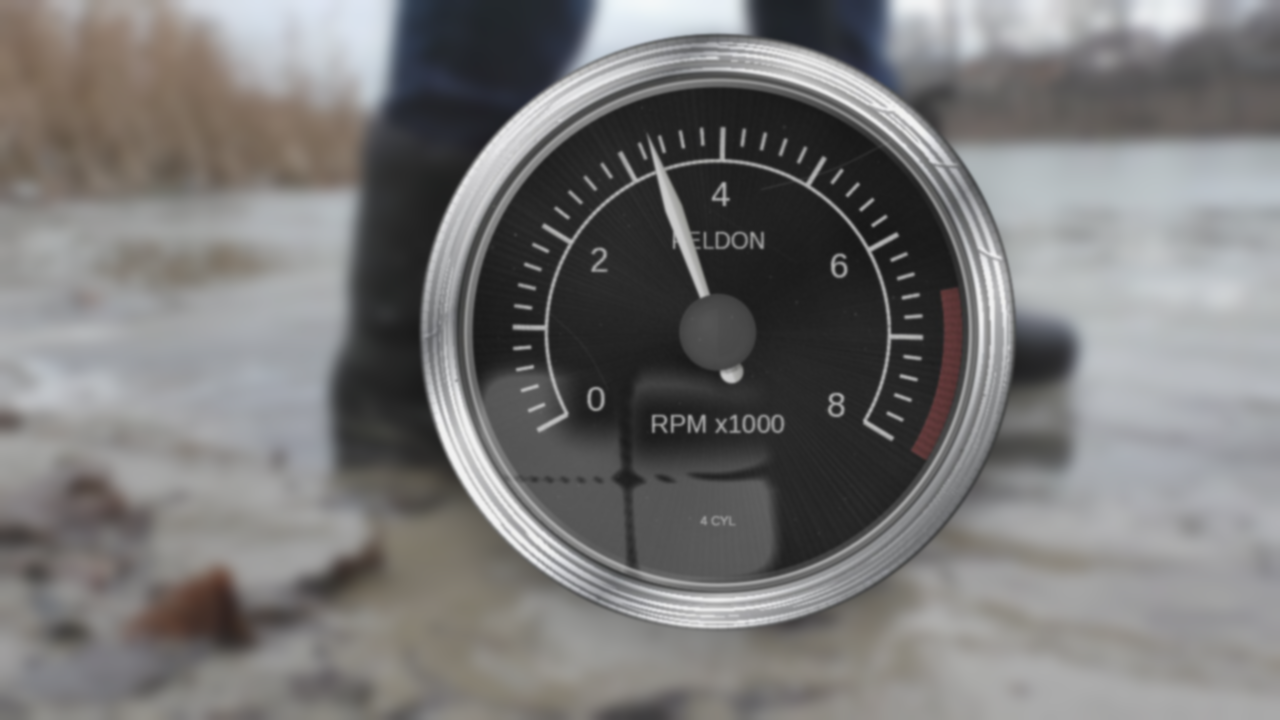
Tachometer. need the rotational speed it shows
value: 3300 rpm
